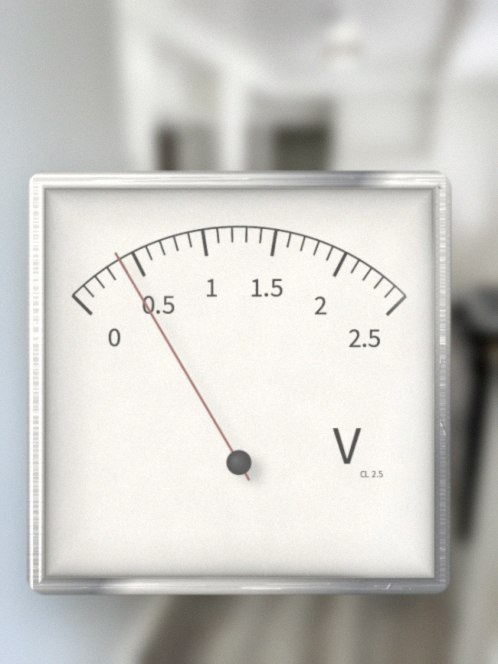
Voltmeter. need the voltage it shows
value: 0.4 V
